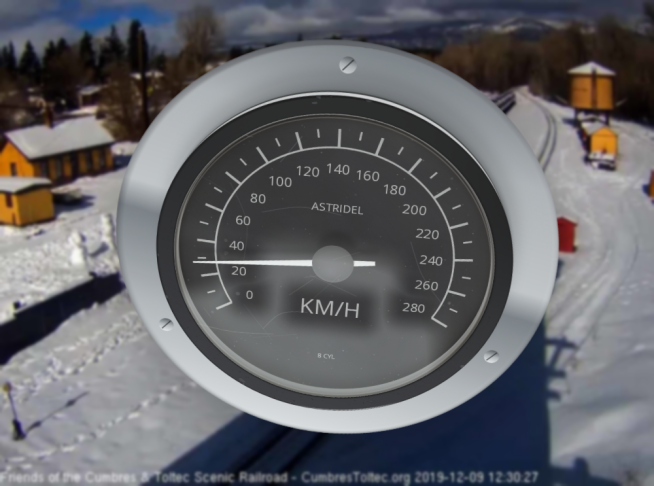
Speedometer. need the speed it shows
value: 30 km/h
